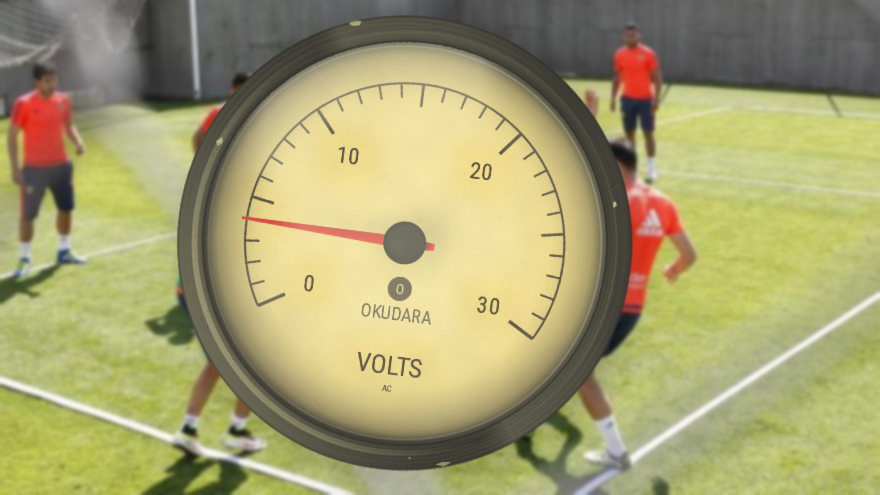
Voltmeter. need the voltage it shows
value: 4 V
